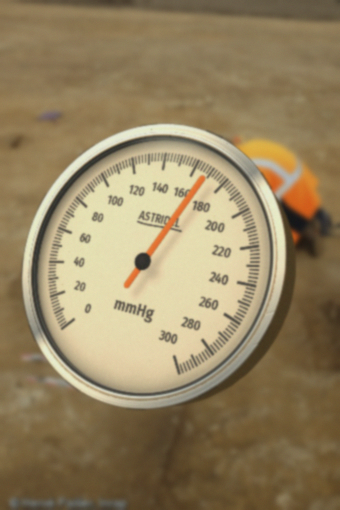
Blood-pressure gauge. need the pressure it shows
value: 170 mmHg
